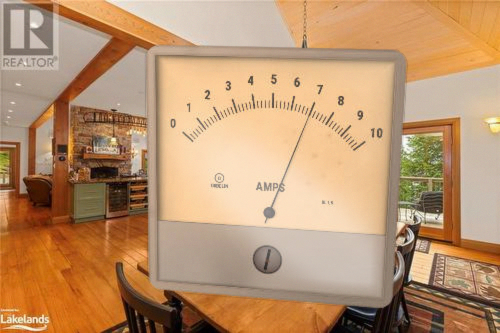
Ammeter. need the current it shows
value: 7 A
